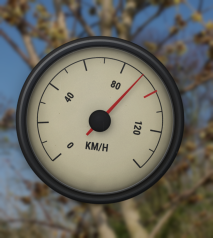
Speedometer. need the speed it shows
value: 90 km/h
